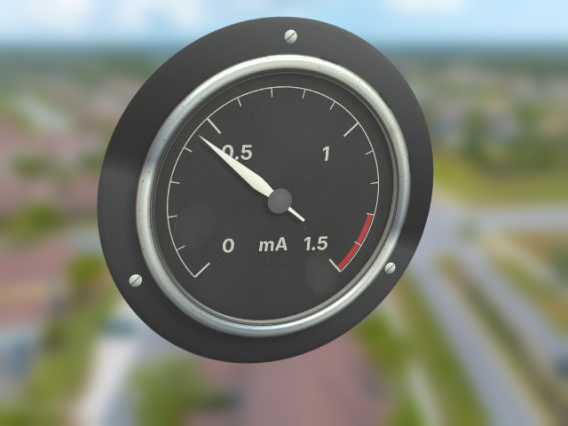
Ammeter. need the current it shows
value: 0.45 mA
